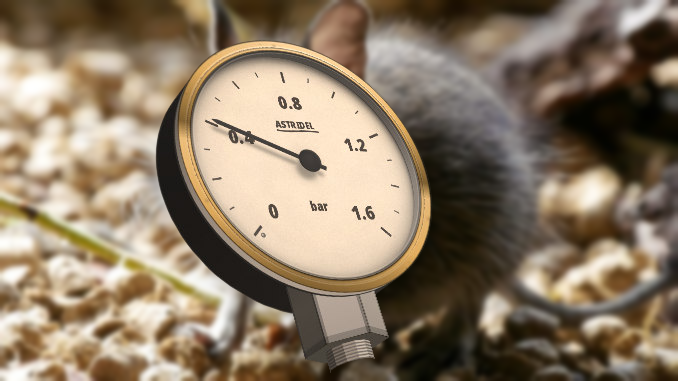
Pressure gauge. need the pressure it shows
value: 0.4 bar
